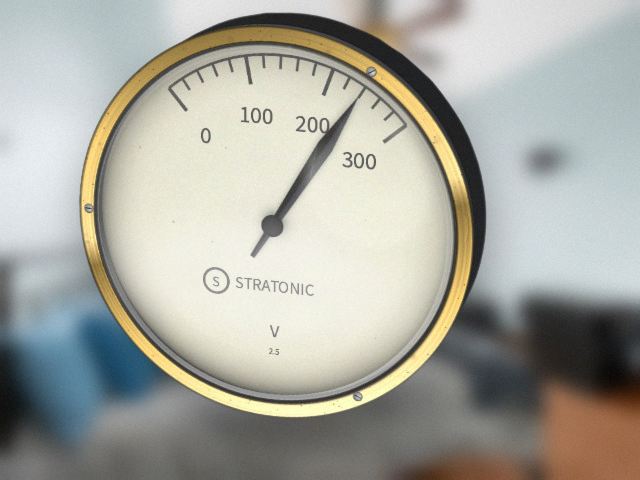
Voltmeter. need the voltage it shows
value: 240 V
